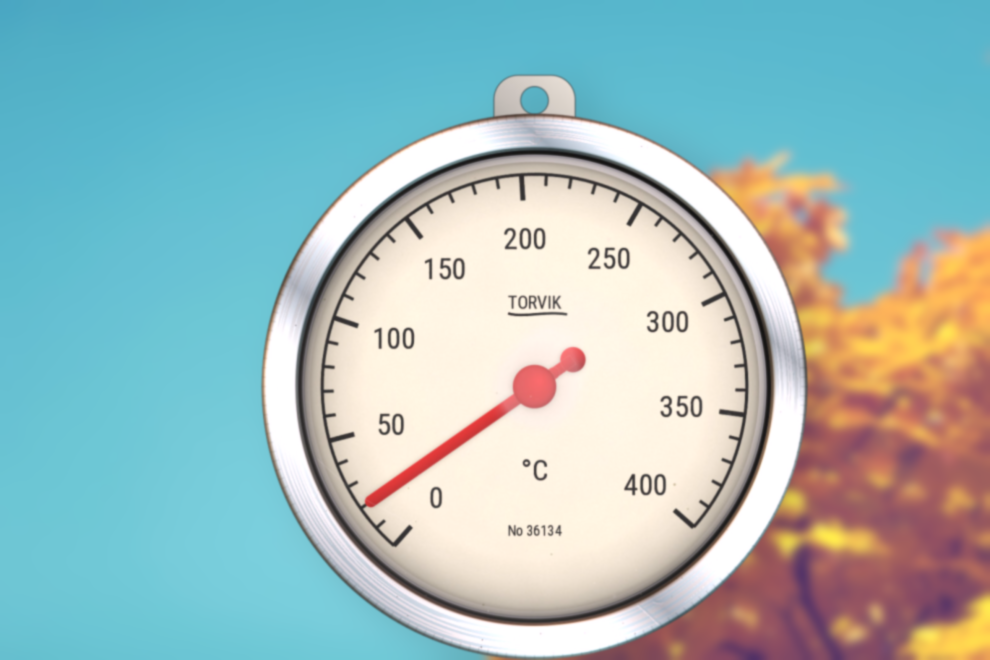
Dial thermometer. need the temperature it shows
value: 20 °C
